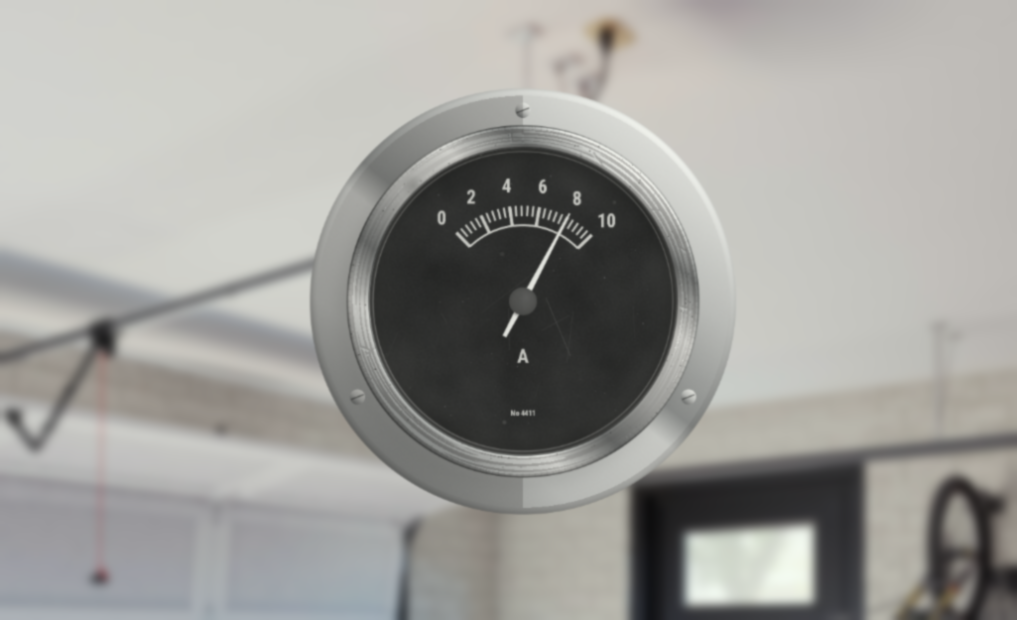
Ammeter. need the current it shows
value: 8 A
